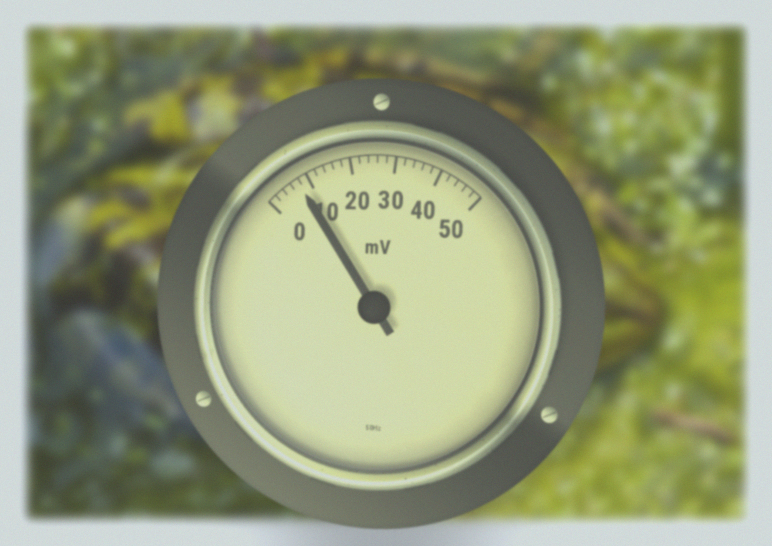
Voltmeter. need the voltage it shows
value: 8 mV
